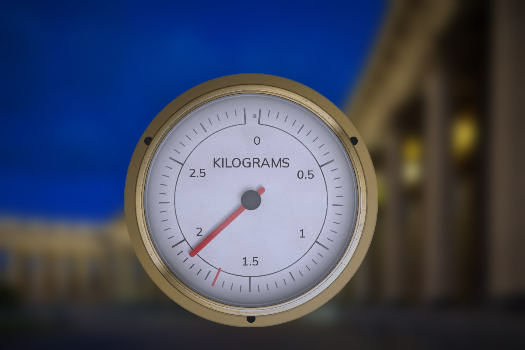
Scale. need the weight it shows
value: 1.9 kg
